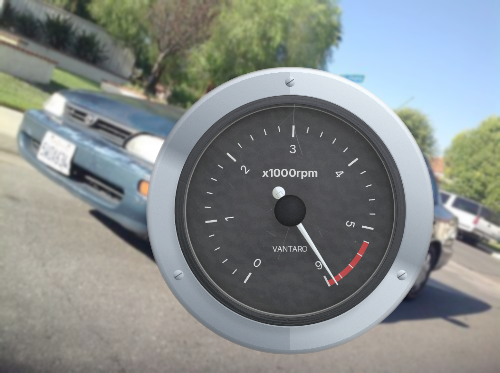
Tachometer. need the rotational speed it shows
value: 5900 rpm
